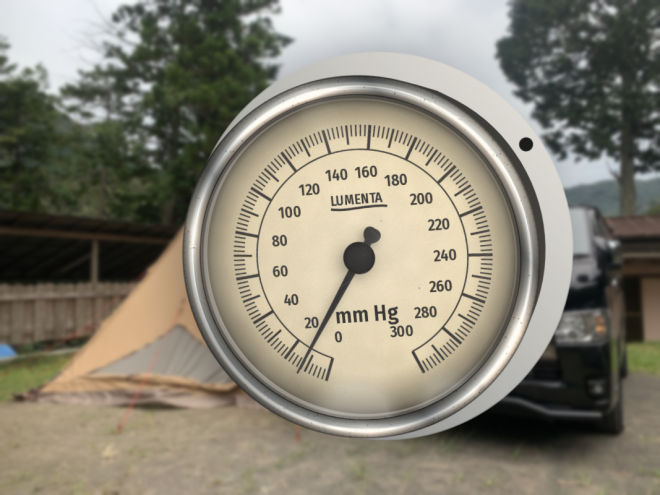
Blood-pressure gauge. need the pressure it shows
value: 12 mmHg
